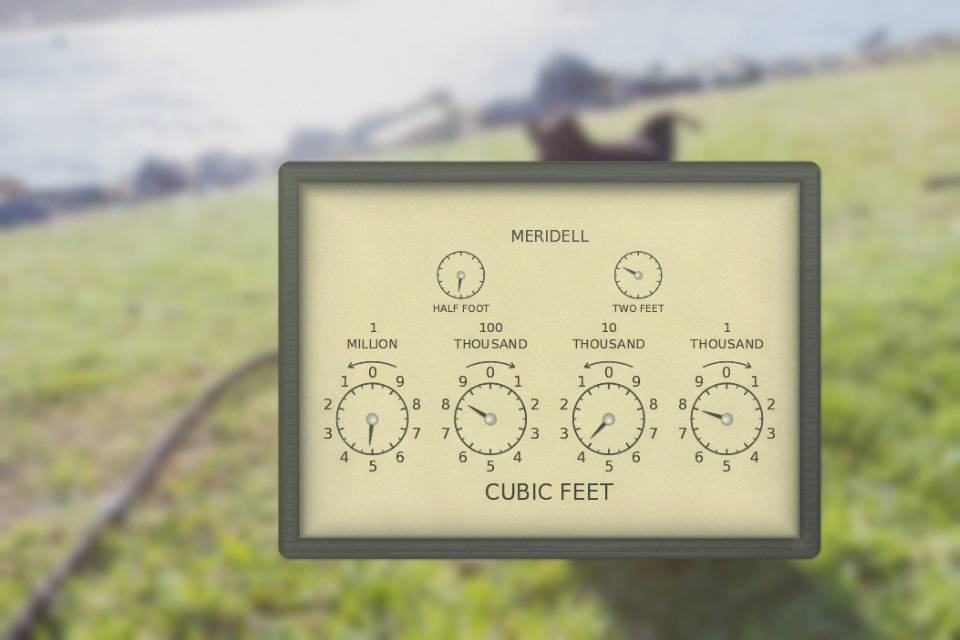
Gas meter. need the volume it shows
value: 483800 ft³
